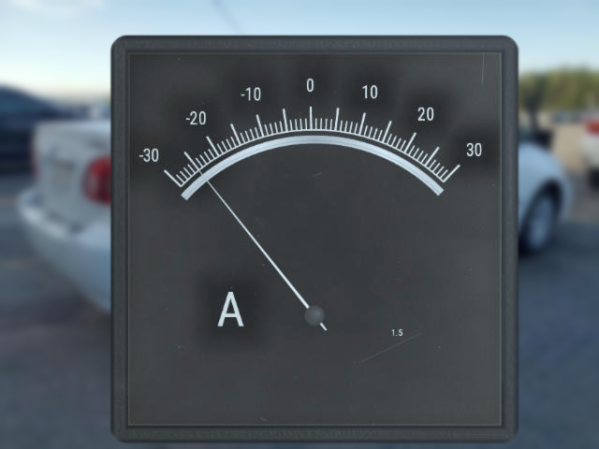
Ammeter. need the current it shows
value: -25 A
